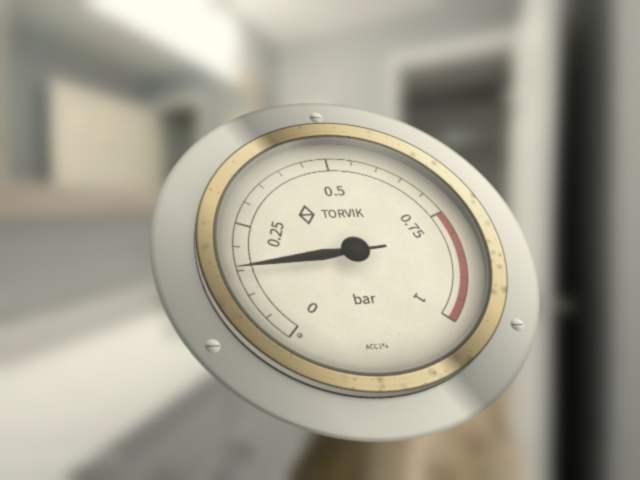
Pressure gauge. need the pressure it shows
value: 0.15 bar
